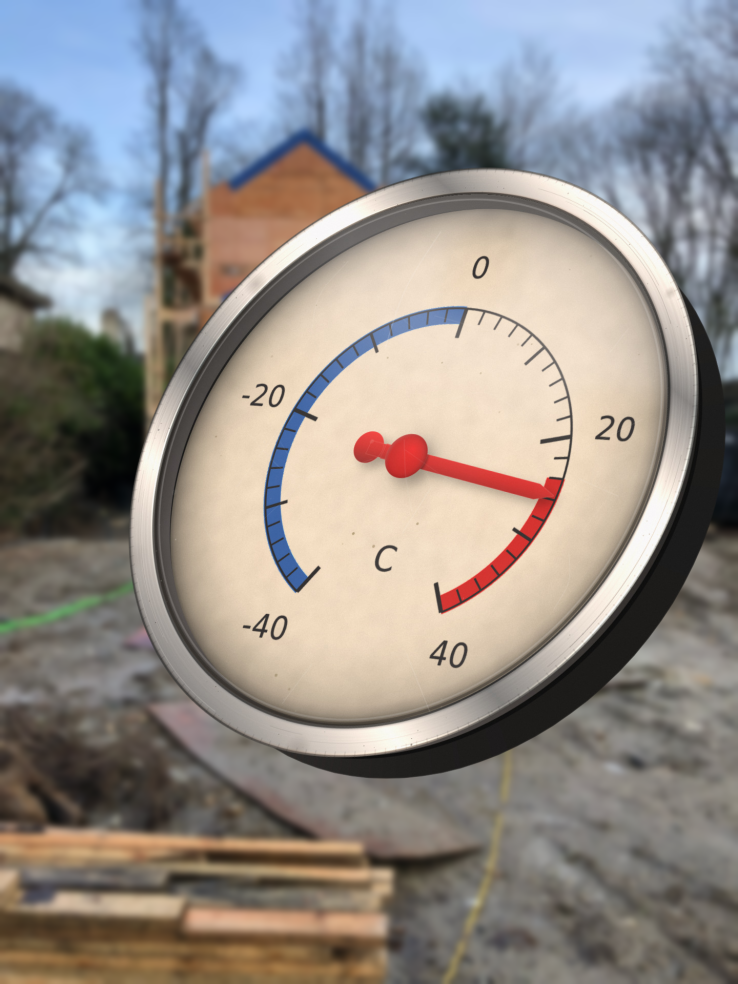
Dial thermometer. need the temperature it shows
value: 26 °C
